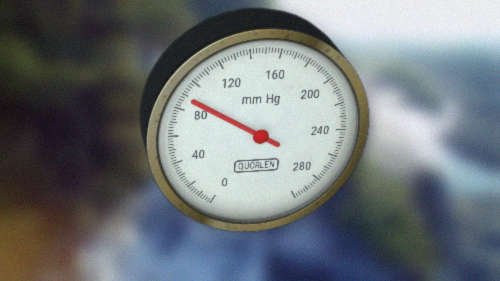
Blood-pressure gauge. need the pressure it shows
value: 90 mmHg
